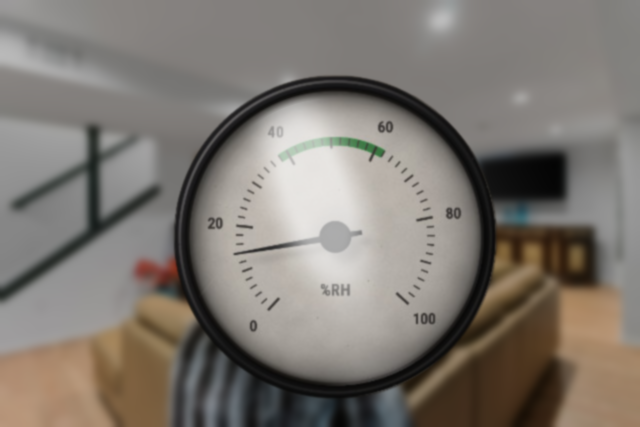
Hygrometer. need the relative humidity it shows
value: 14 %
